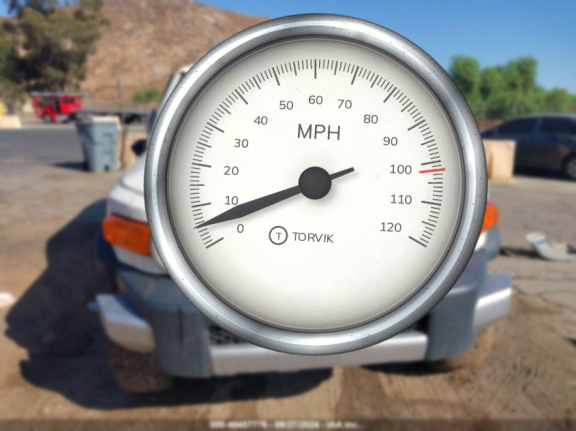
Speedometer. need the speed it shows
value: 5 mph
